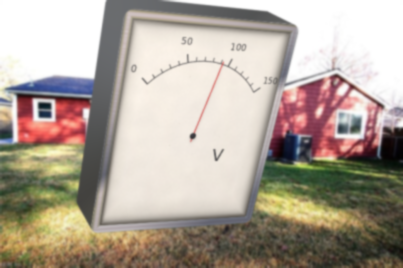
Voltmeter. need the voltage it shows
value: 90 V
